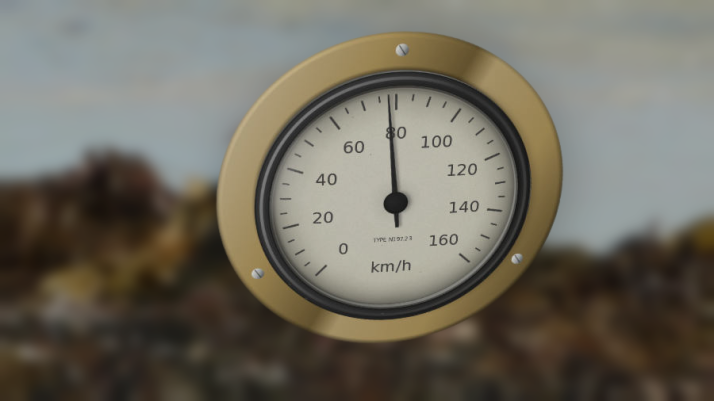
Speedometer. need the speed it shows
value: 77.5 km/h
